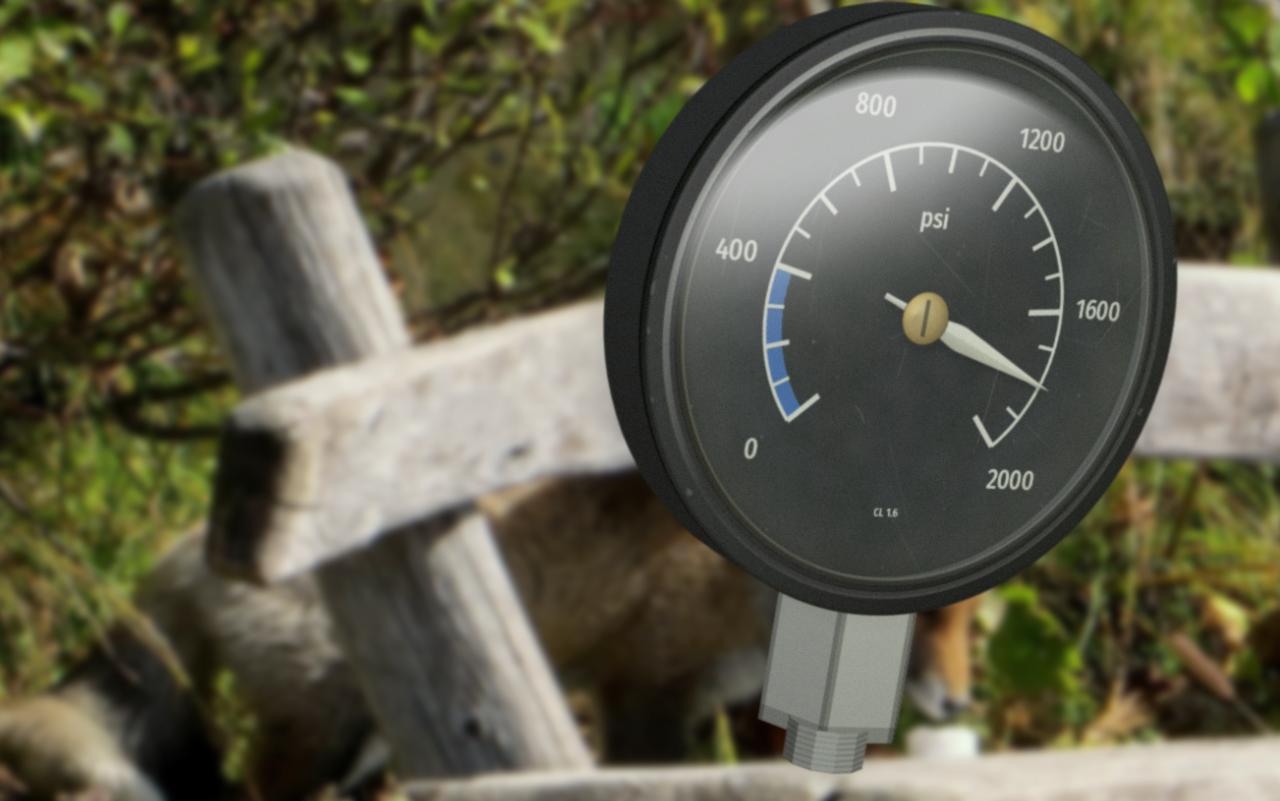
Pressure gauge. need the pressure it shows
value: 1800 psi
